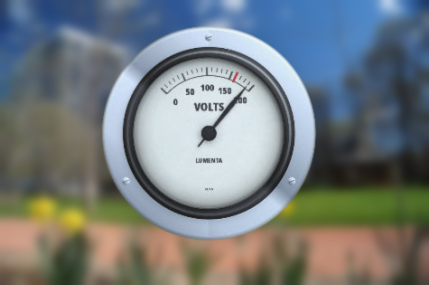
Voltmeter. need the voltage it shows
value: 190 V
